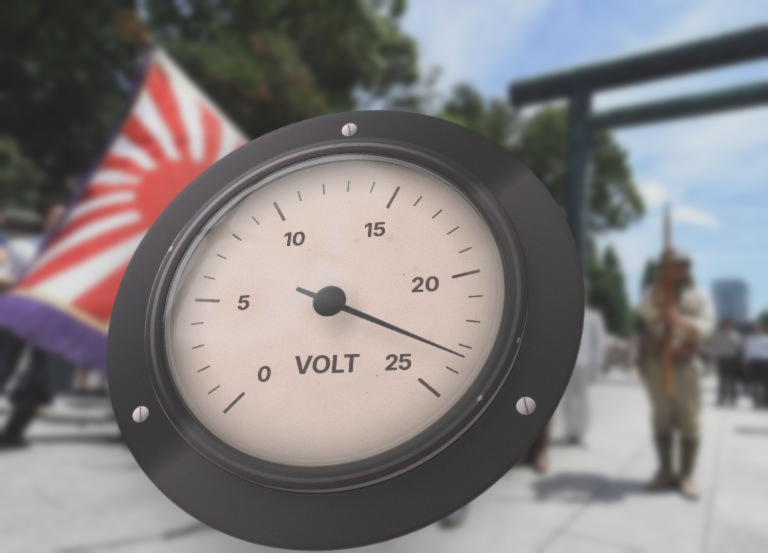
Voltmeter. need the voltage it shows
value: 23.5 V
